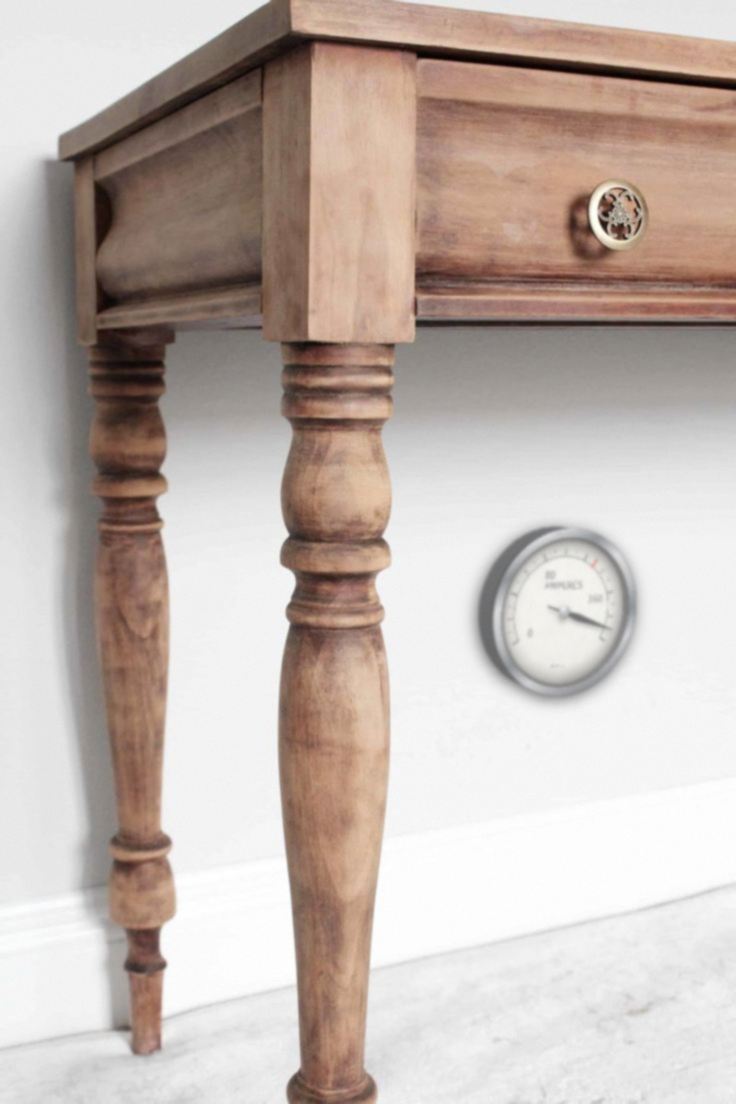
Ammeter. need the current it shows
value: 190 A
